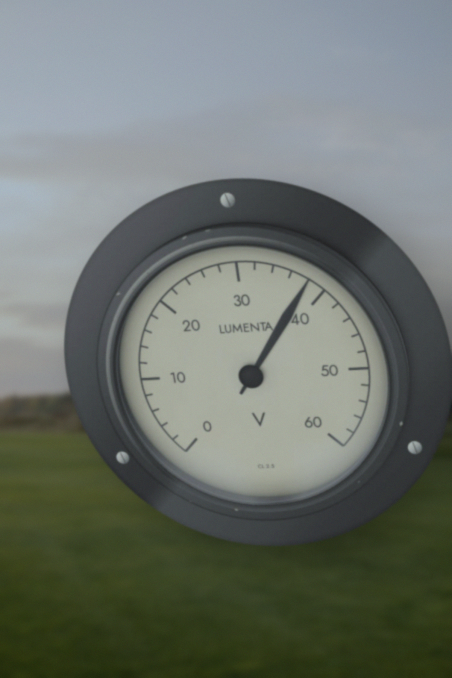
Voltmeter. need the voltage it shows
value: 38 V
